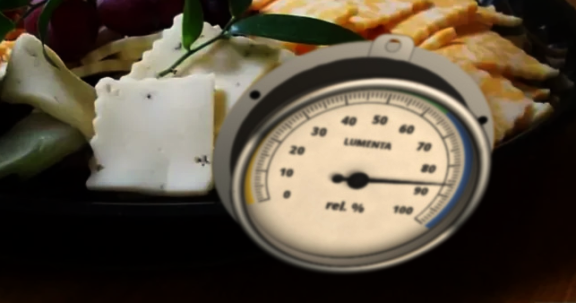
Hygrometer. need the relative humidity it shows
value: 85 %
